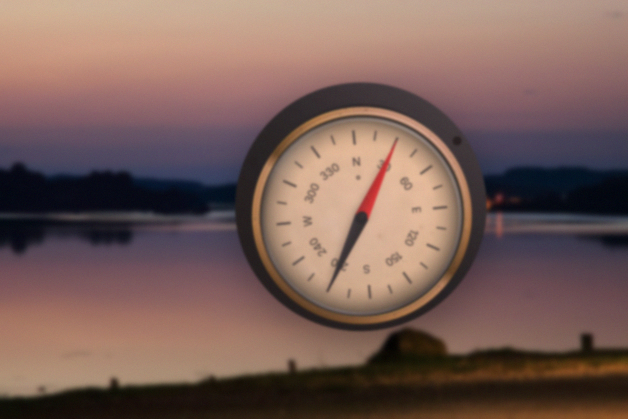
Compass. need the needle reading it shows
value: 30 °
